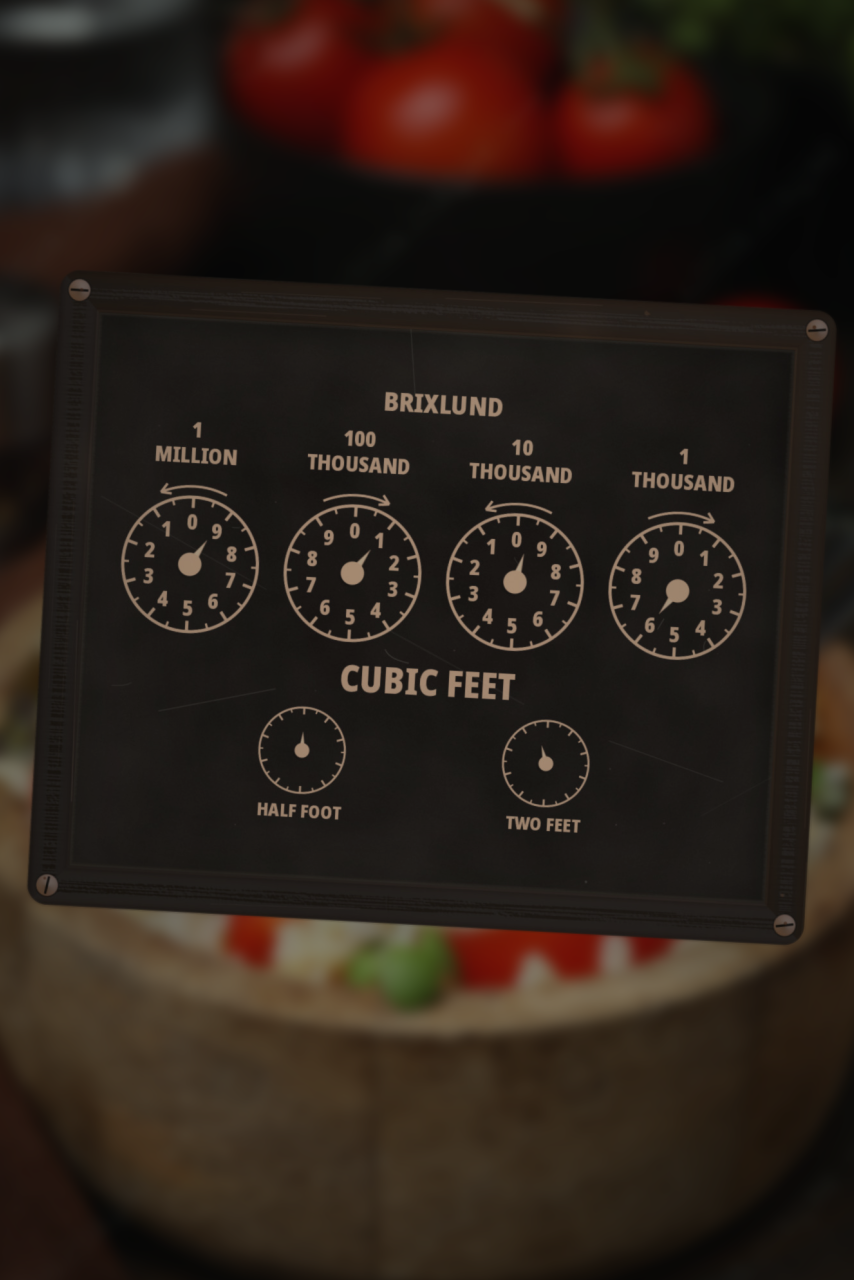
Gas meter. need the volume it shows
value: 909600 ft³
